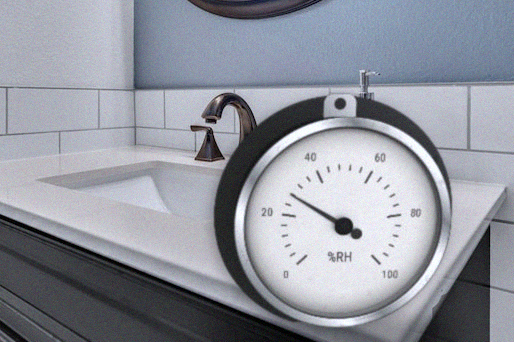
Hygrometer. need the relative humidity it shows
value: 28 %
